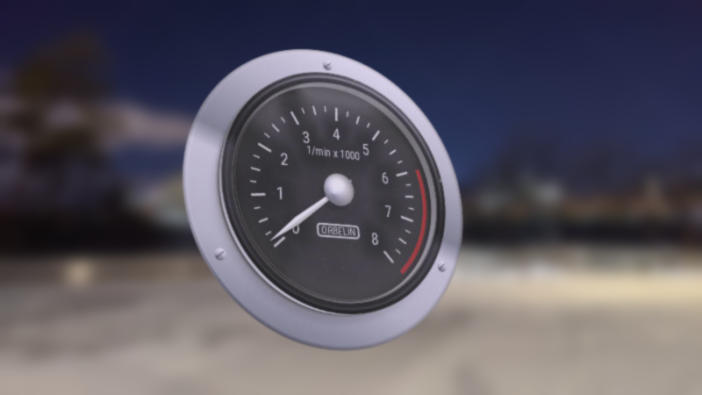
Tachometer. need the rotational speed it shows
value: 125 rpm
